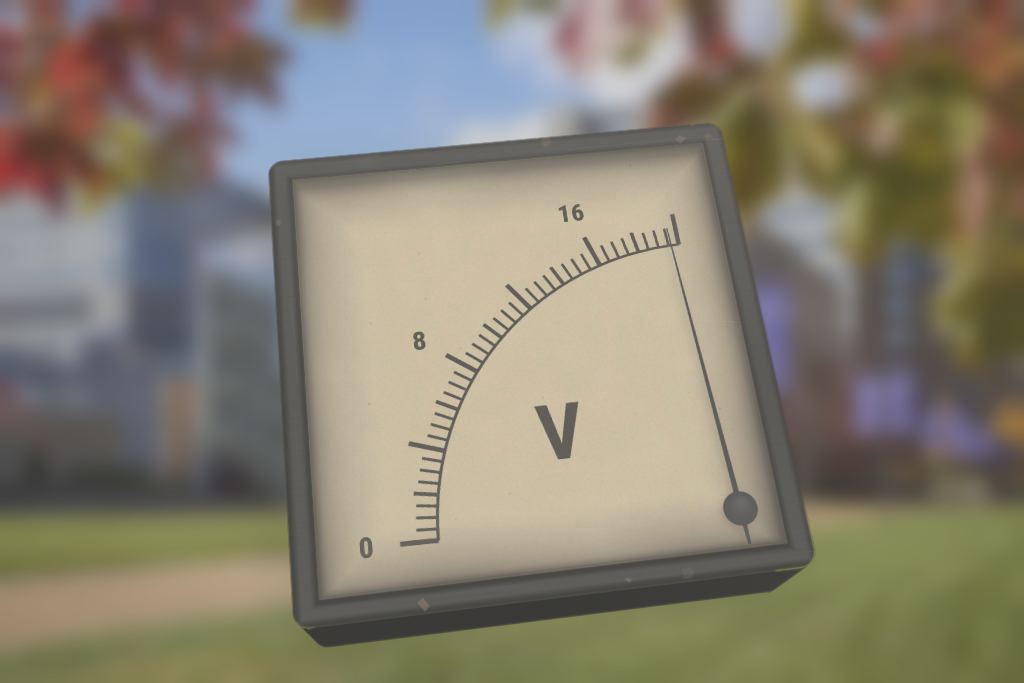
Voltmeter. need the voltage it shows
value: 19.5 V
